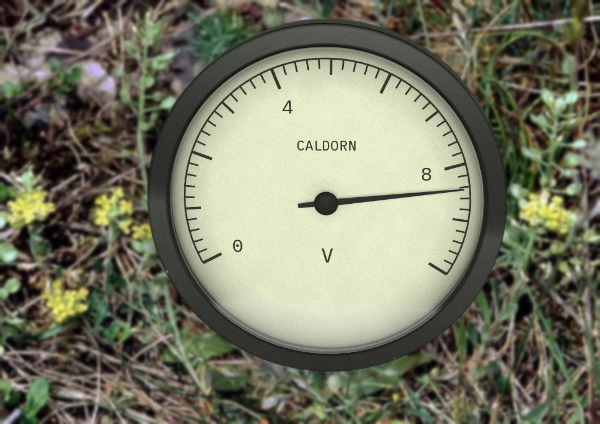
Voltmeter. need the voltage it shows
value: 8.4 V
